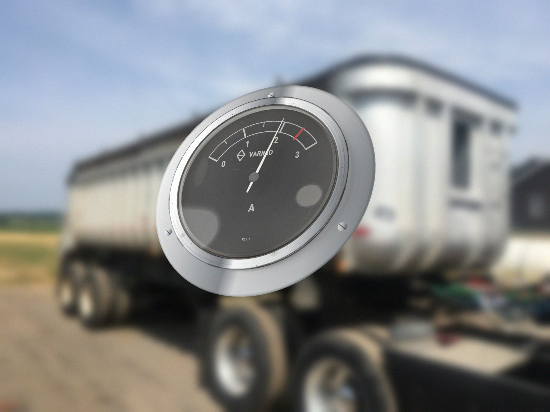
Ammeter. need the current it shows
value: 2 A
